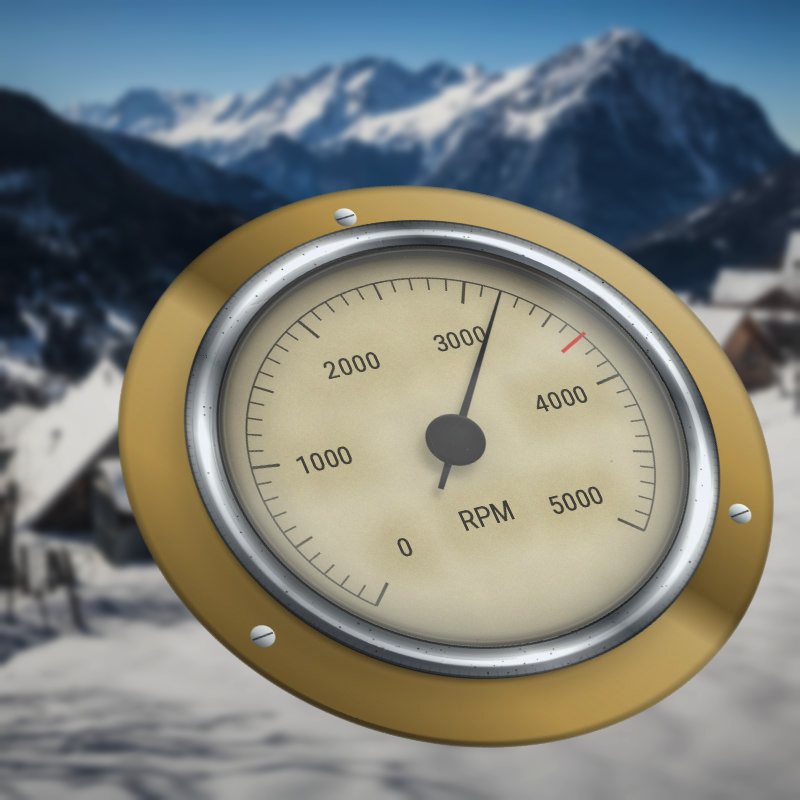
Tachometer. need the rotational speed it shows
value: 3200 rpm
